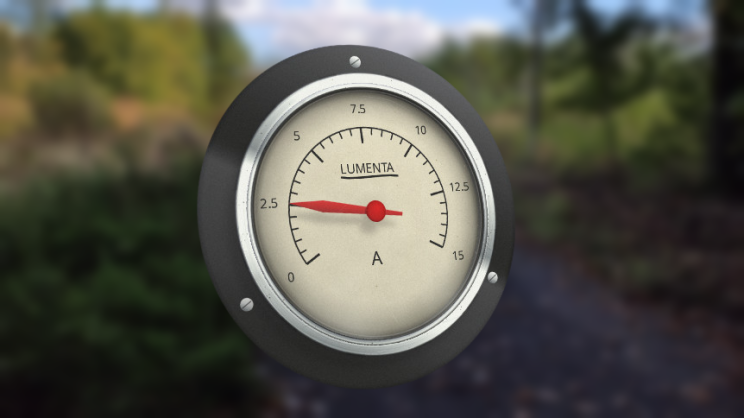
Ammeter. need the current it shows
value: 2.5 A
